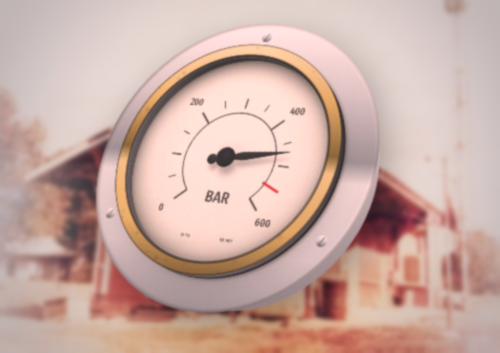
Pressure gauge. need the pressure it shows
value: 475 bar
